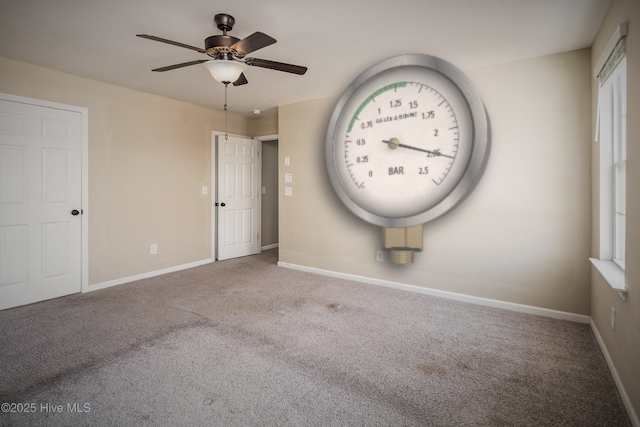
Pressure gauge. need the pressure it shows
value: 2.25 bar
